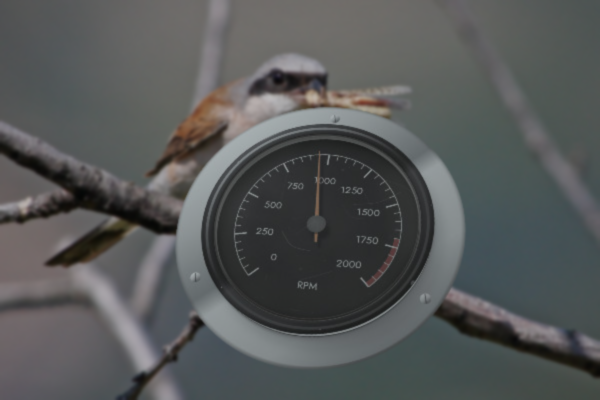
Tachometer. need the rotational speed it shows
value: 950 rpm
